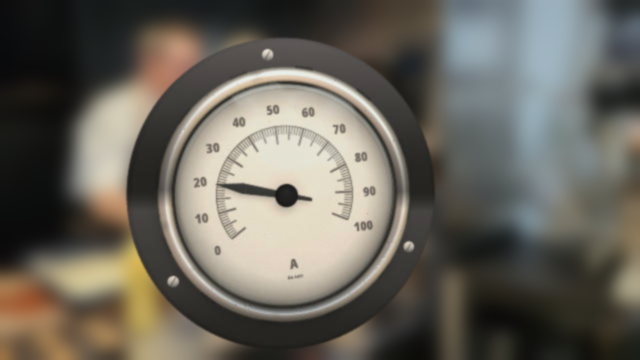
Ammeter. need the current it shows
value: 20 A
